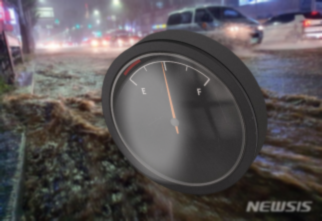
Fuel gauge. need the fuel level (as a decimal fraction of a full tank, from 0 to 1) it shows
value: 0.5
